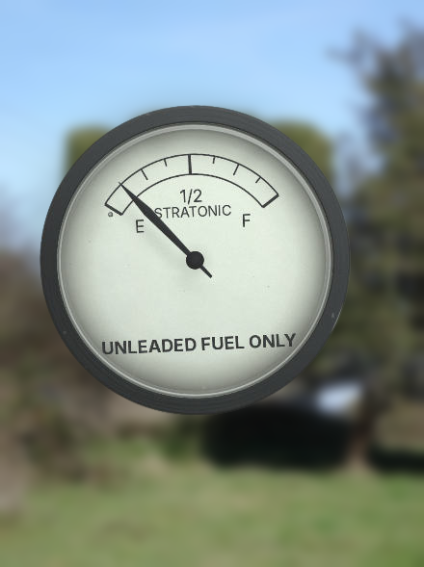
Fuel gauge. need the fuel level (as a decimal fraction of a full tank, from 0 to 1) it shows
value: 0.125
